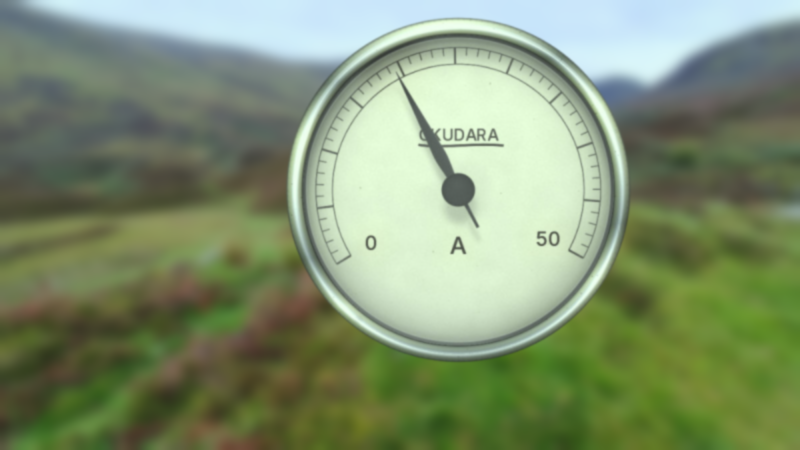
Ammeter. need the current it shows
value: 19.5 A
